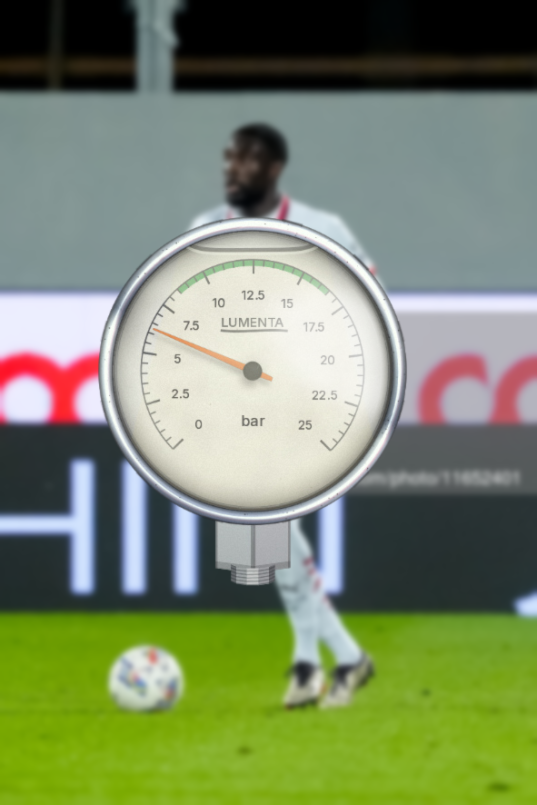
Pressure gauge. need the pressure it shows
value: 6.25 bar
